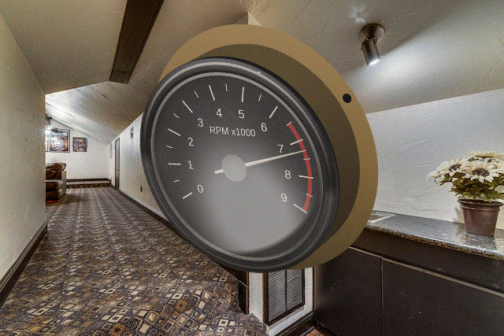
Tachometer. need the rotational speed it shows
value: 7250 rpm
